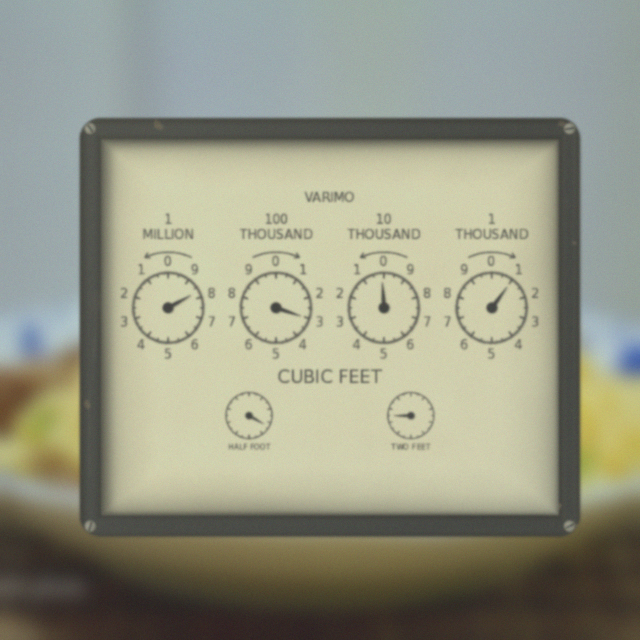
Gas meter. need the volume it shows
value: 830100 ft³
